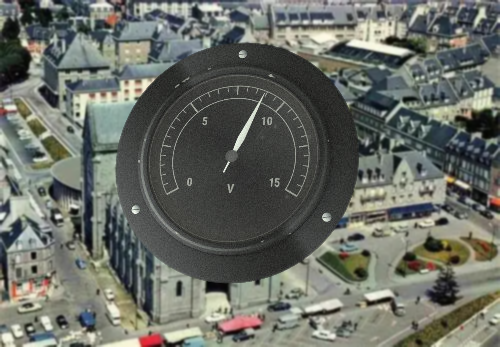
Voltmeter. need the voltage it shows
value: 9 V
